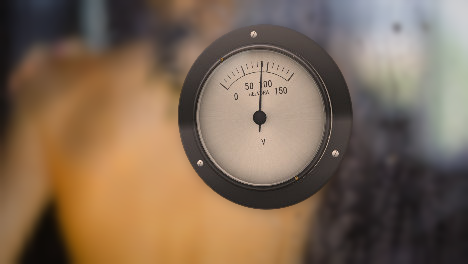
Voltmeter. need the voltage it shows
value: 90 V
